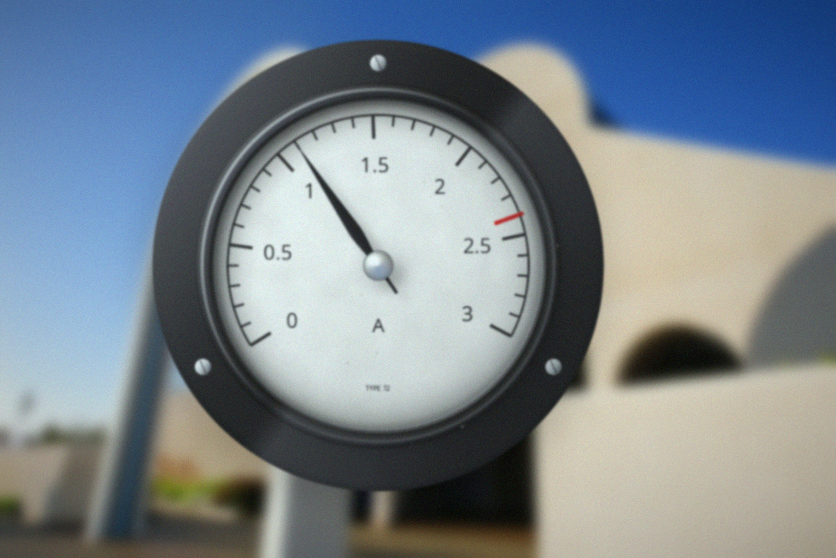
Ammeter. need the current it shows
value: 1.1 A
